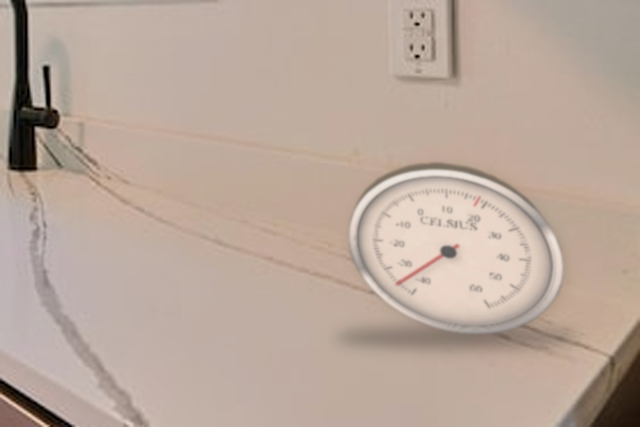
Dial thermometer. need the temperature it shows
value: -35 °C
